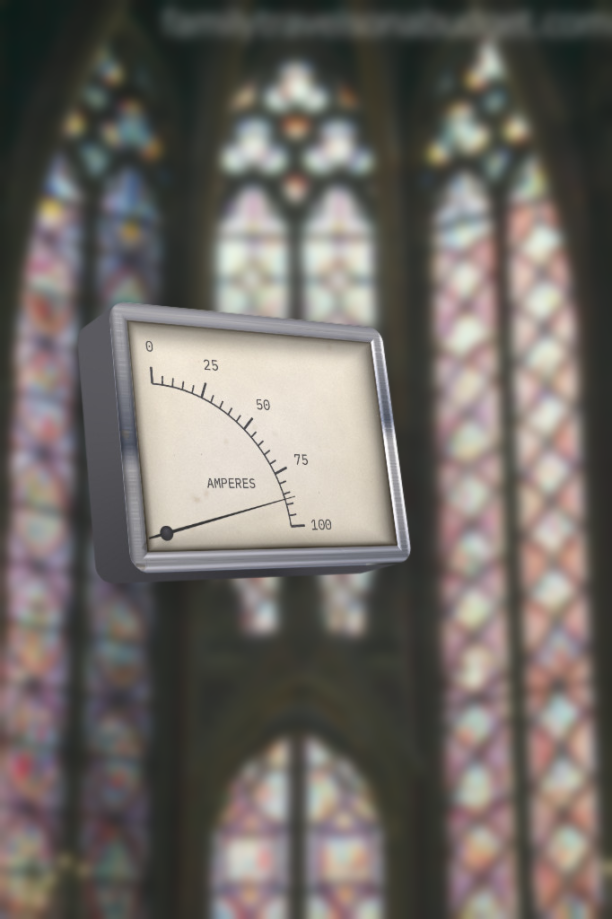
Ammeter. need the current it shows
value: 87.5 A
